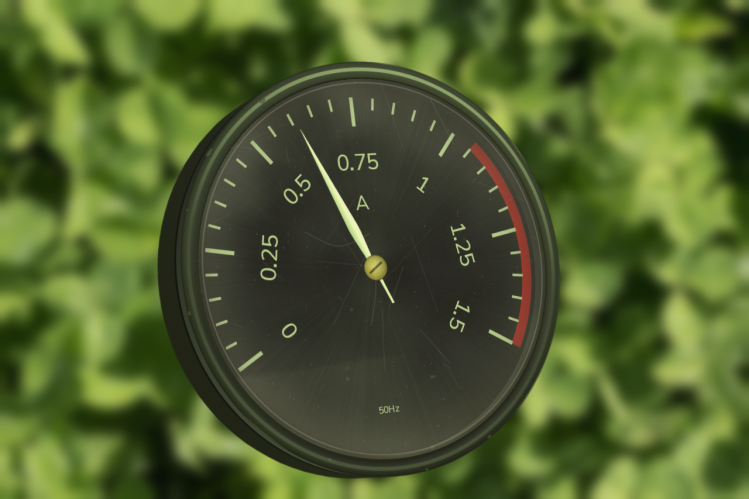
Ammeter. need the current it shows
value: 0.6 A
